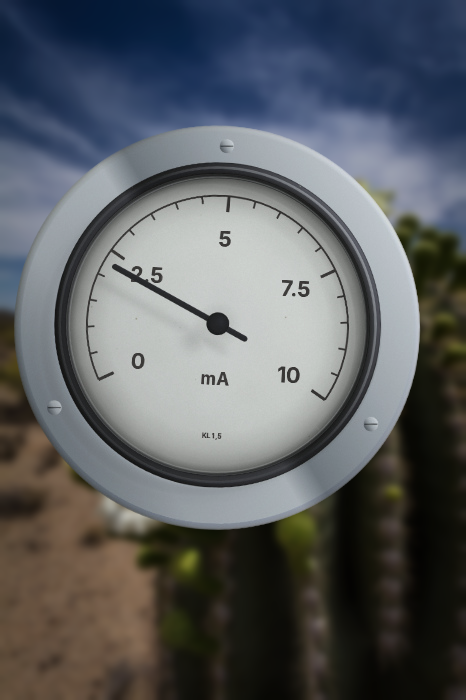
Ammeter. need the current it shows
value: 2.25 mA
